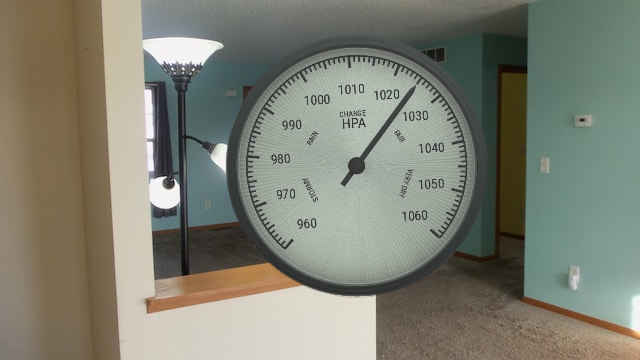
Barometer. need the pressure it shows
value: 1025 hPa
